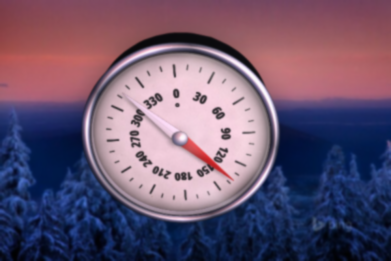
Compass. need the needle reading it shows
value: 135 °
